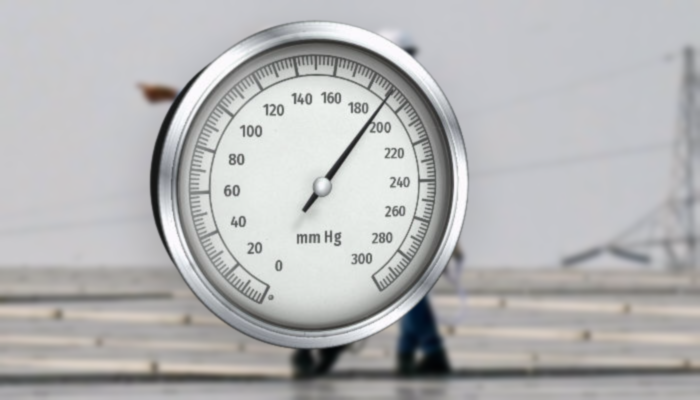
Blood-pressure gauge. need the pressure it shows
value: 190 mmHg
